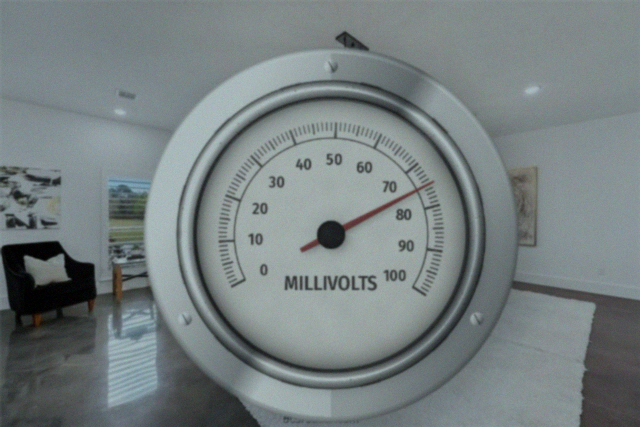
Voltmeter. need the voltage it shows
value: 75 mV
